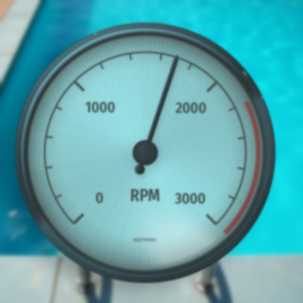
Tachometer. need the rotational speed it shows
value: 1700 rpm
